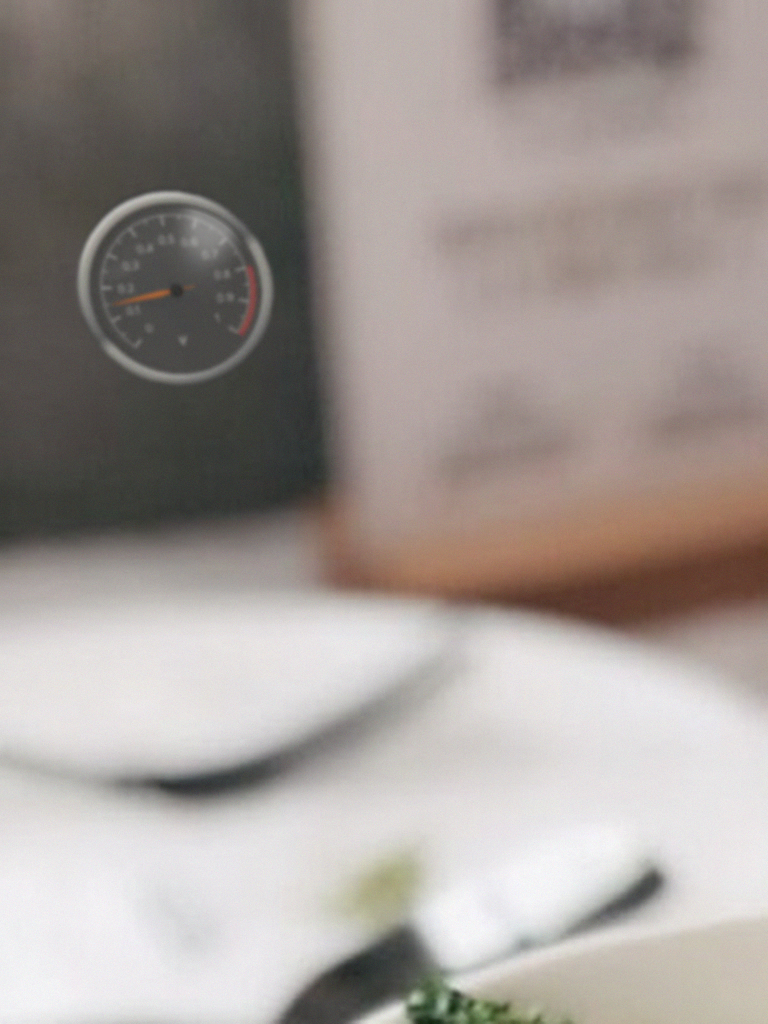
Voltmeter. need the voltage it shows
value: 0.15 V
